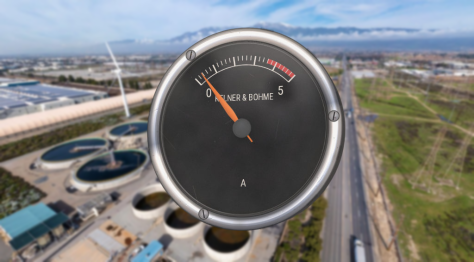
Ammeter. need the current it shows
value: 0.4 A
